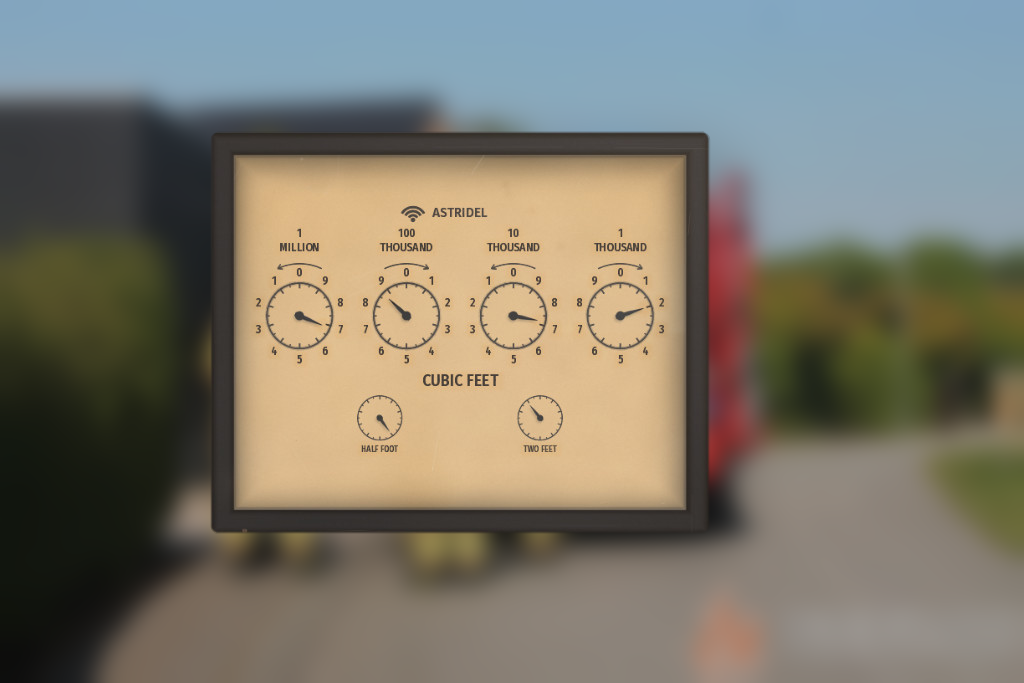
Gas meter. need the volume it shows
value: 687200 ft³
